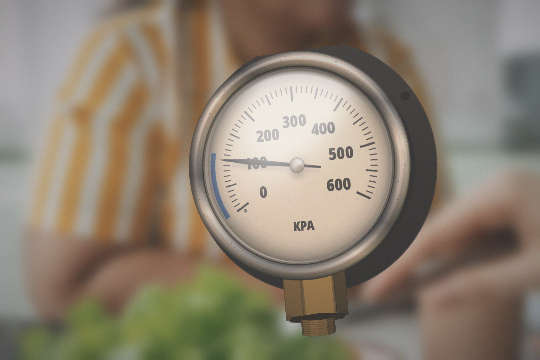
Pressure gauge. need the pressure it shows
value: 100 kPa
